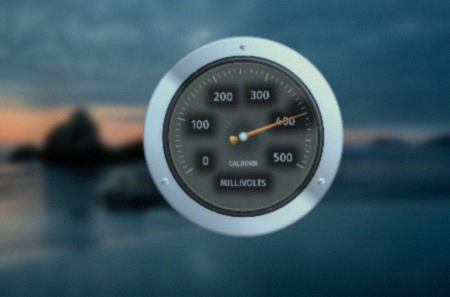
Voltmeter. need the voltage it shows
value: 400 mV
